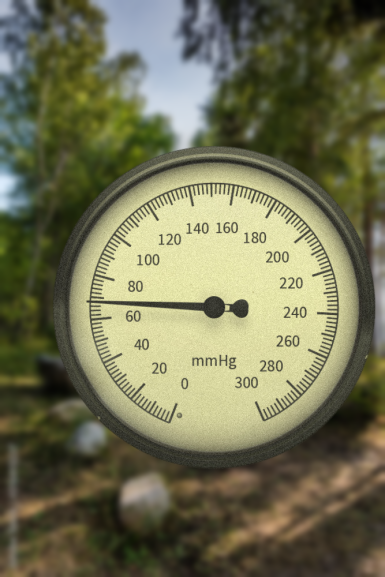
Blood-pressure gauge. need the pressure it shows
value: 68 mmHg
